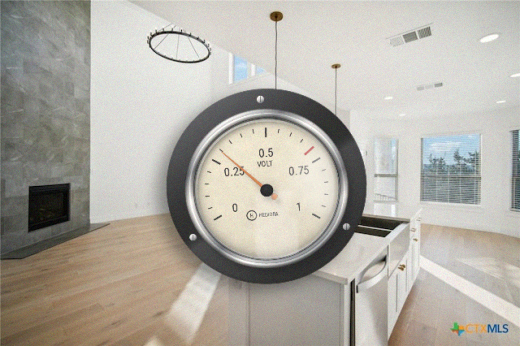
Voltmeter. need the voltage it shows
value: 0.3 V
